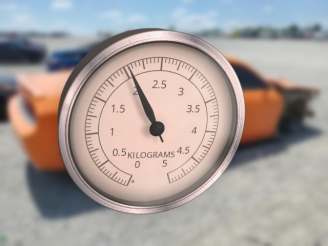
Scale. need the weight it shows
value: 2.05 kg
